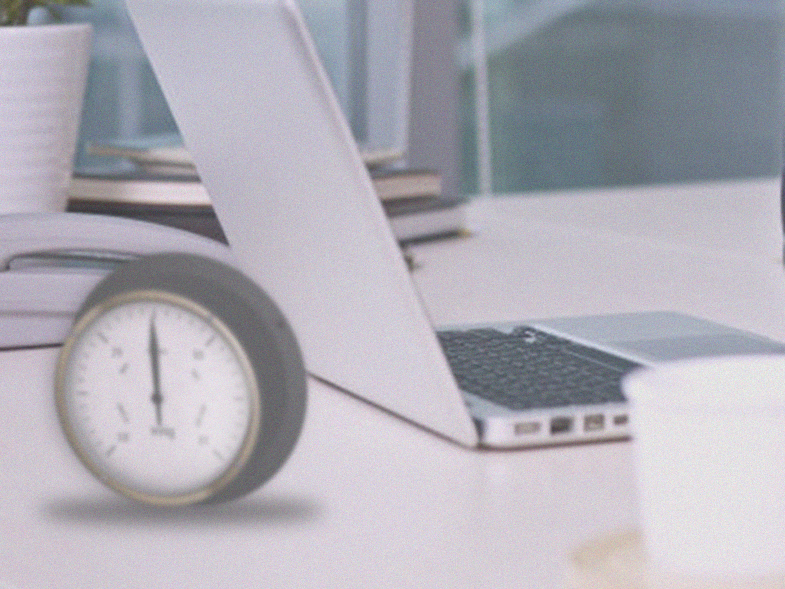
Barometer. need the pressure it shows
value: 29.5 inHg
